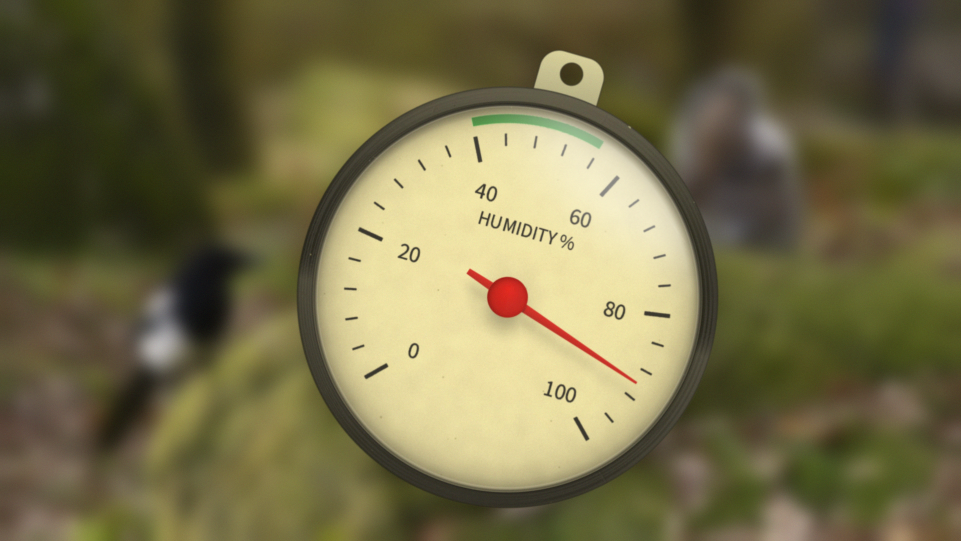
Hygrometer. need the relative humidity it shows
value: 90 %
